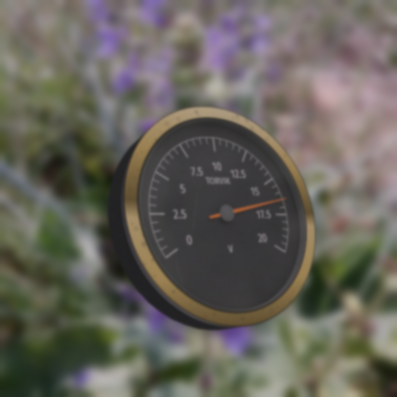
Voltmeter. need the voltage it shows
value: 16.5 V
